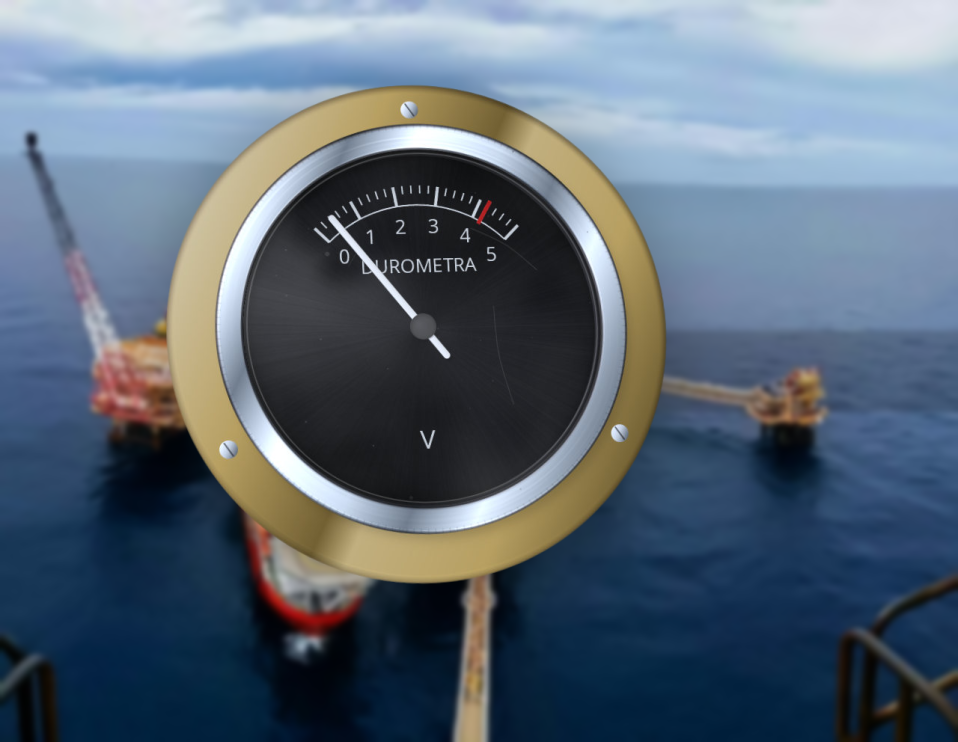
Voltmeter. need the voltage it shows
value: 0.4 V
